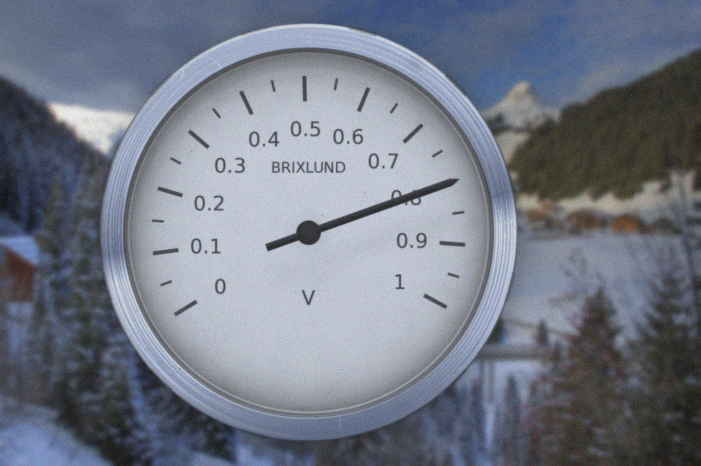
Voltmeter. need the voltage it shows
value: 0.8 V
